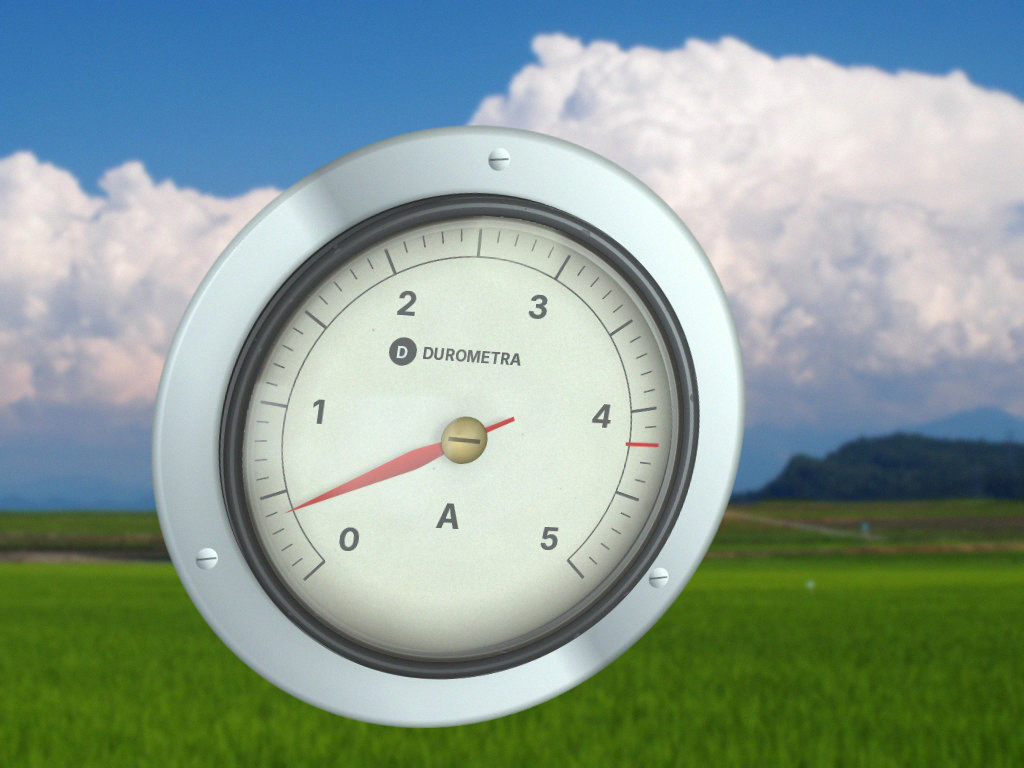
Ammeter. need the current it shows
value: 0.4 A
